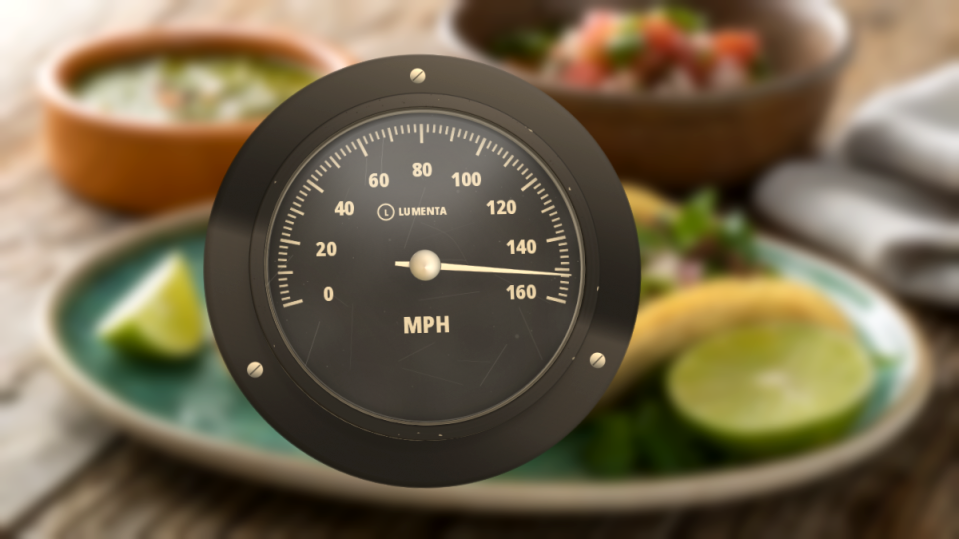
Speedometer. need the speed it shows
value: 152 mph
